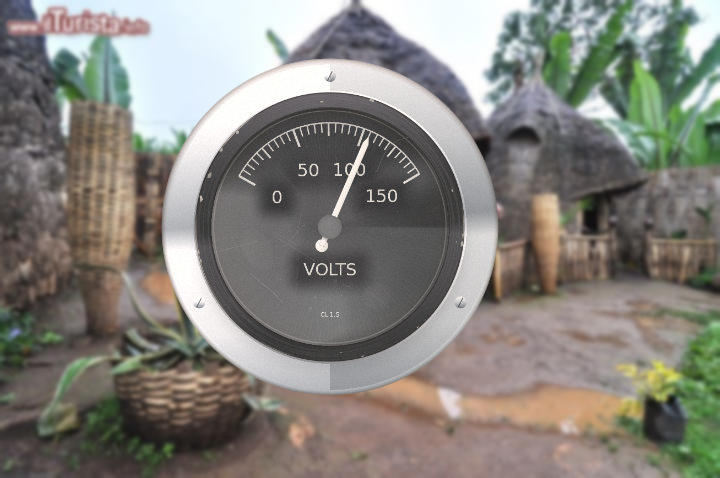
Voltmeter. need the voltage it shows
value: 105 V
